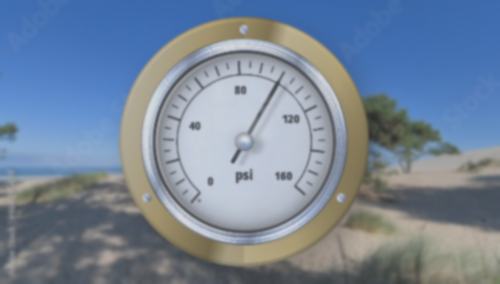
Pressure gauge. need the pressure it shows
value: 100 psi
